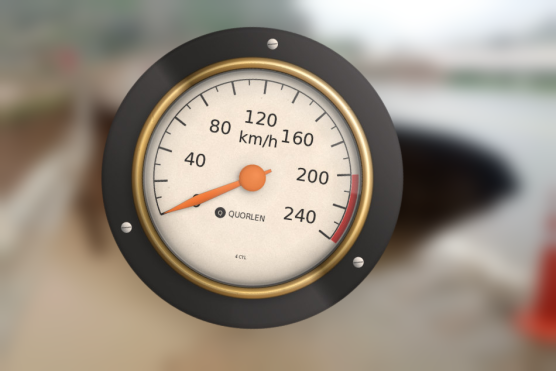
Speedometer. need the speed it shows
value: 0 km/h
